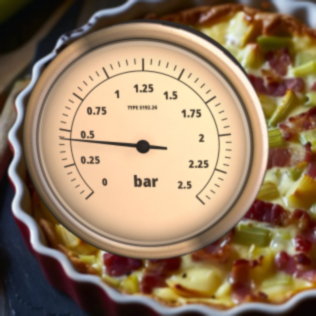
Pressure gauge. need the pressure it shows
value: 0.45 bar
